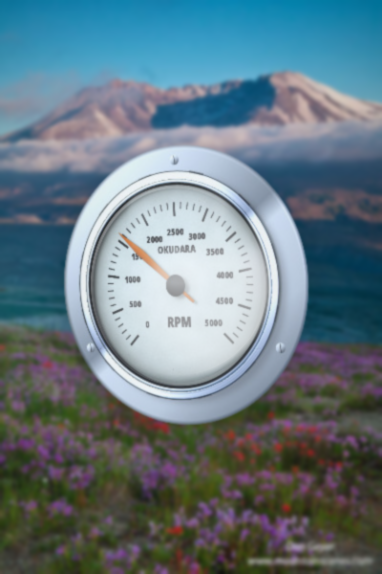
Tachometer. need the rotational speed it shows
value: 1600 rpm
